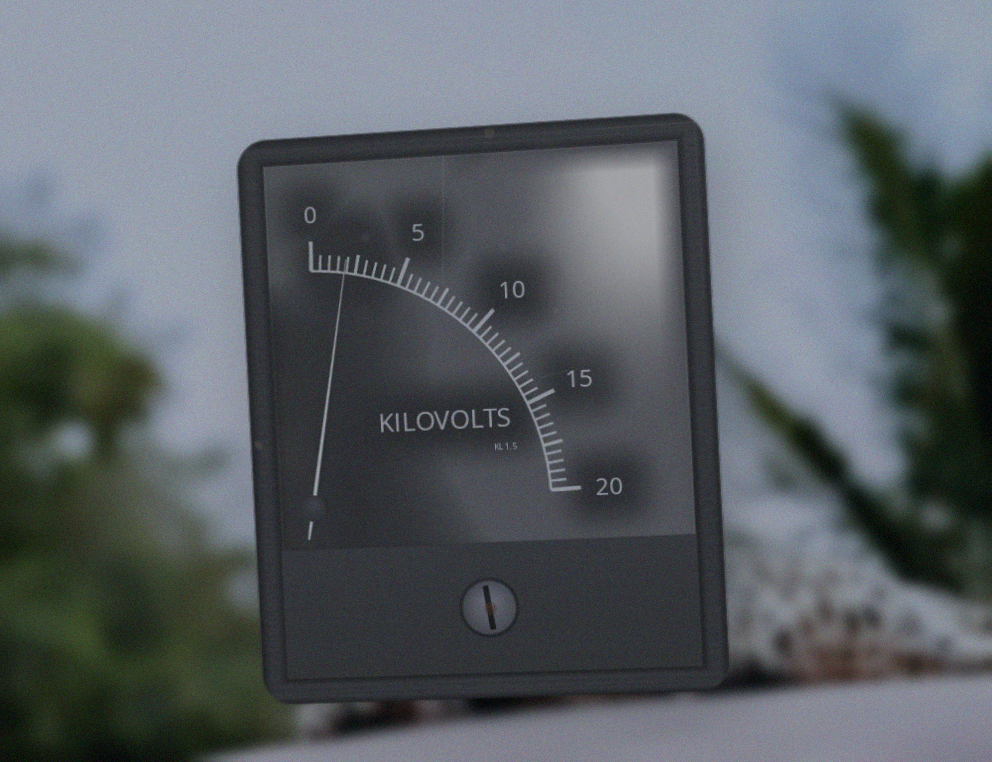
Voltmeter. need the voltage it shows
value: 2 kV
